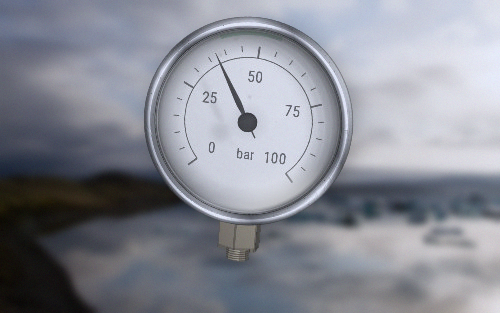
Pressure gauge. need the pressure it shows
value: 37.5 bar
